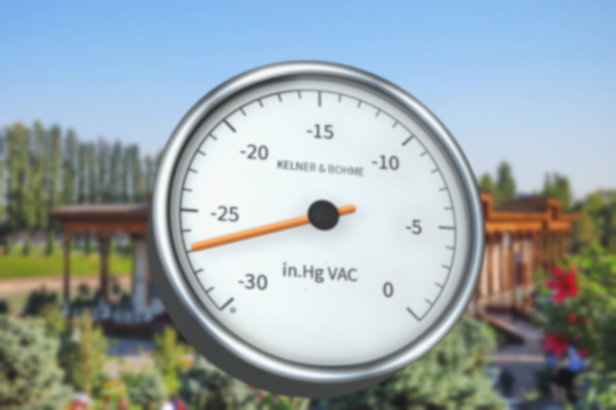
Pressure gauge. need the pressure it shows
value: -27 inHg
